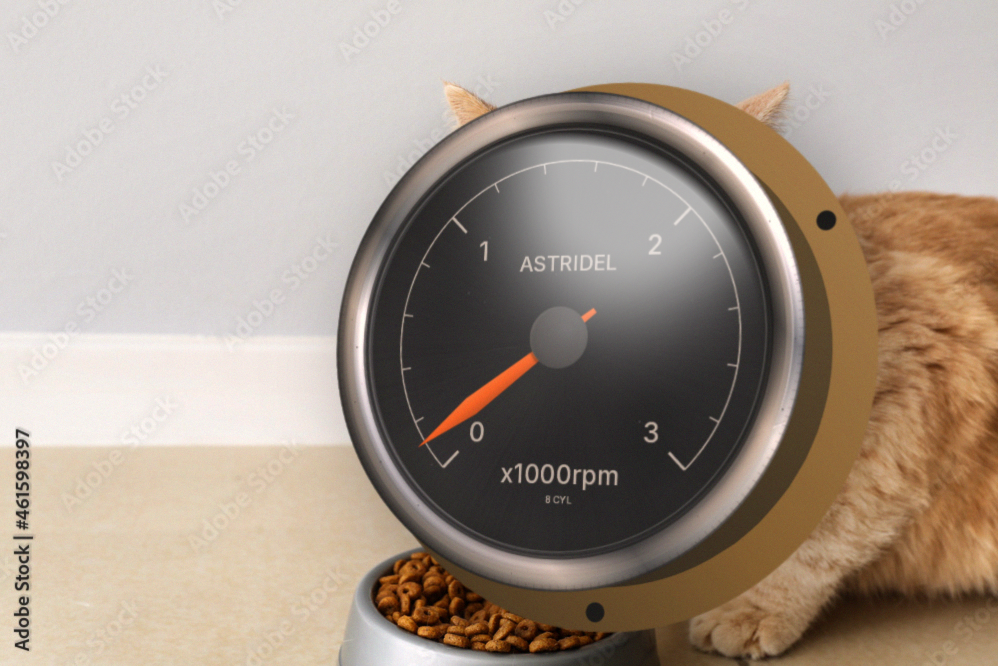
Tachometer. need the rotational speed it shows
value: 100 rpm
